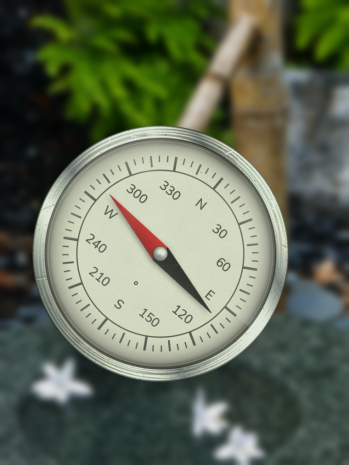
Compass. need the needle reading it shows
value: 280 °
